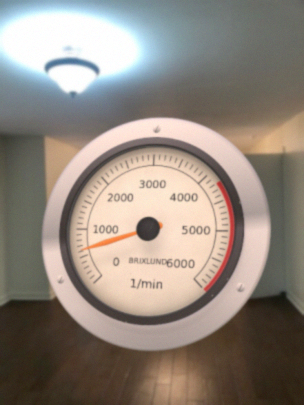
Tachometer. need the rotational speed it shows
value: 600 rpm
